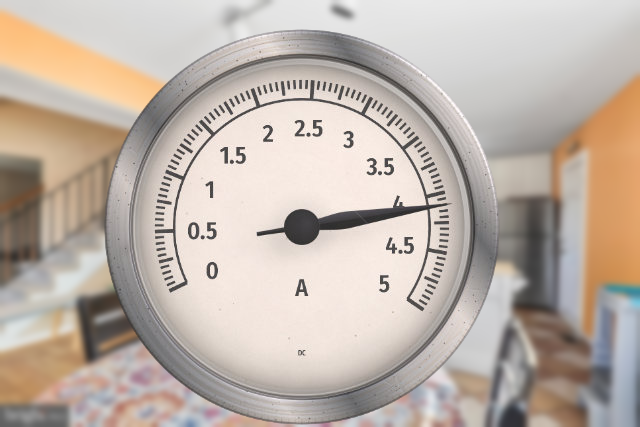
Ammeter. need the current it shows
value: 4.1 A
